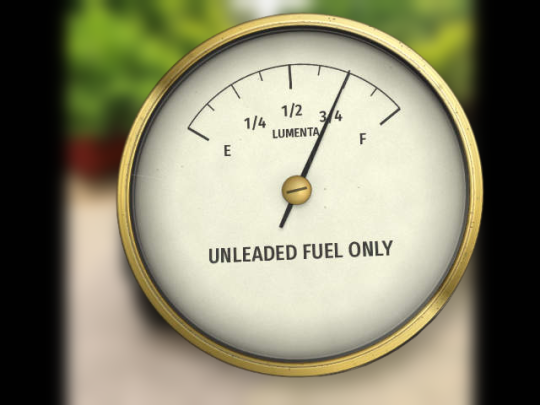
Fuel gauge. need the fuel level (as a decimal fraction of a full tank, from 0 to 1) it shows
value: 0.75
